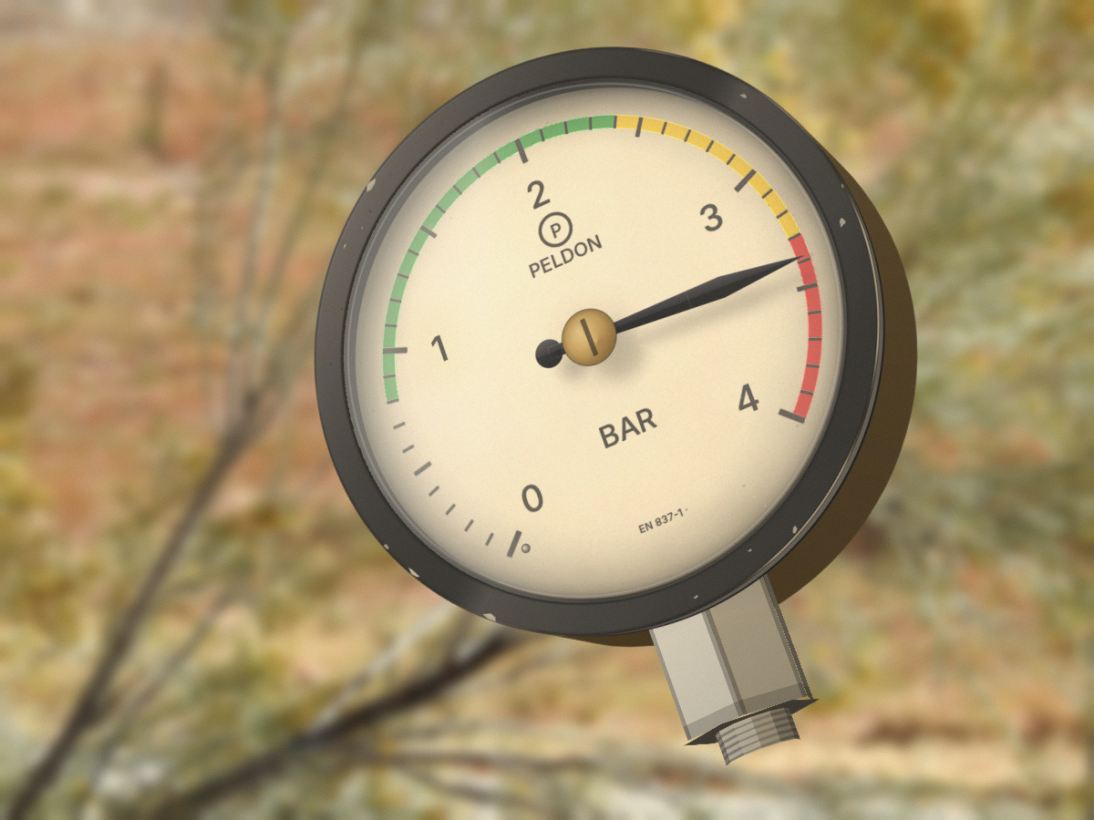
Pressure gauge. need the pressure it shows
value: 3.4 bar
